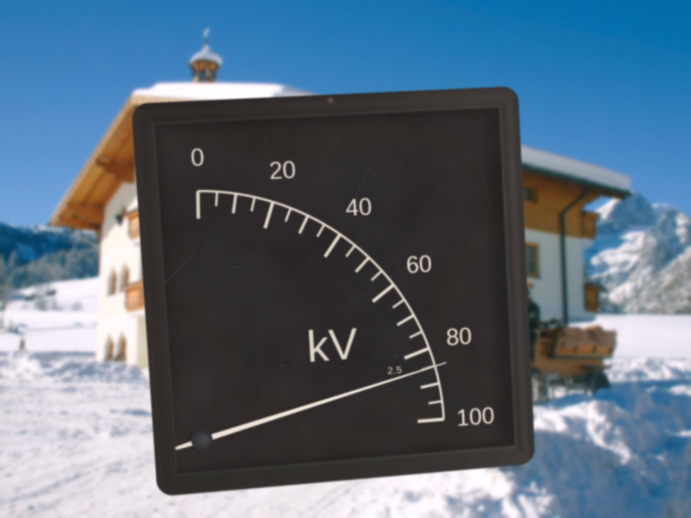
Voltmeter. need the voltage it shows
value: 85 kV
